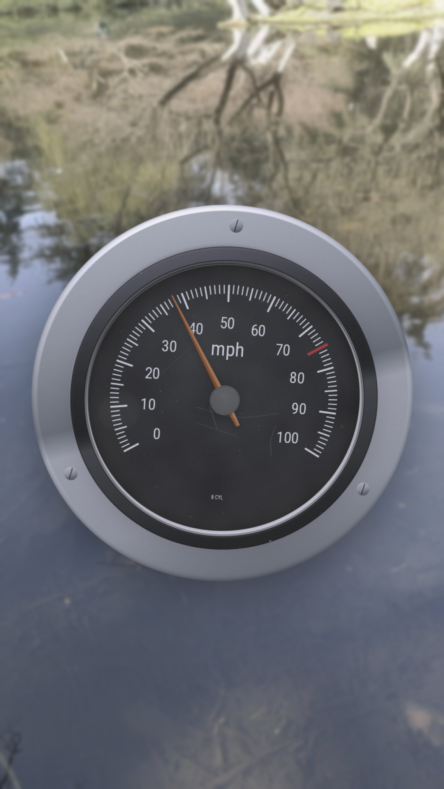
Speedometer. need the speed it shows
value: 38 mph
